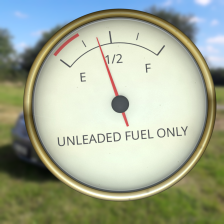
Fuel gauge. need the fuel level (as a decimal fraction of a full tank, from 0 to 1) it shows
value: 0.375
